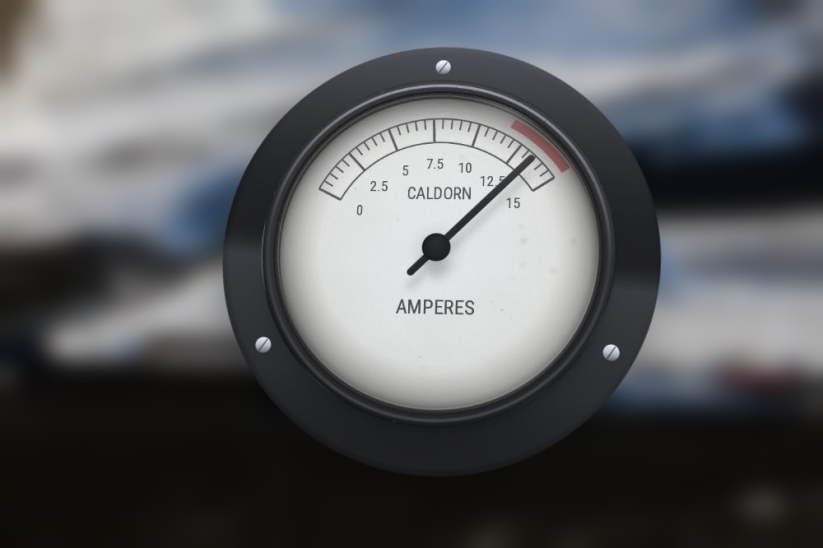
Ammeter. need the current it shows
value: 13.5 A
